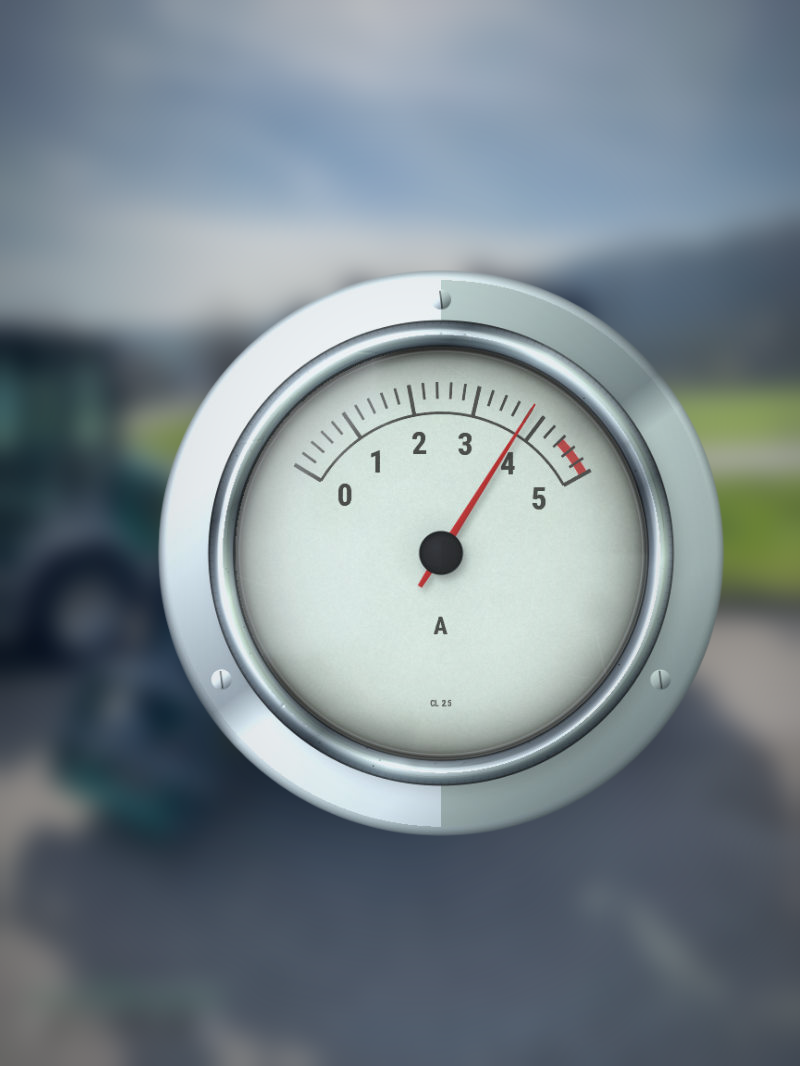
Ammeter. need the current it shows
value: 3.8 A
